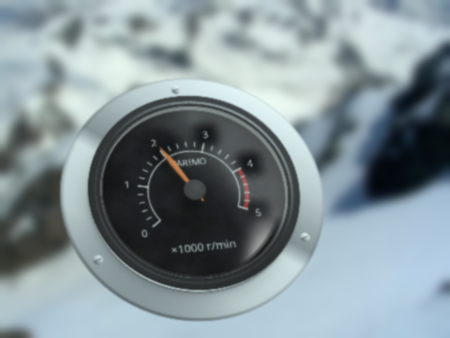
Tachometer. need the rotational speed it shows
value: 2000 rpm
